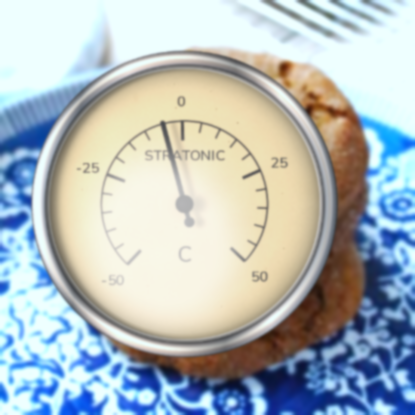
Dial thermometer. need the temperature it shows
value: -5 °C
